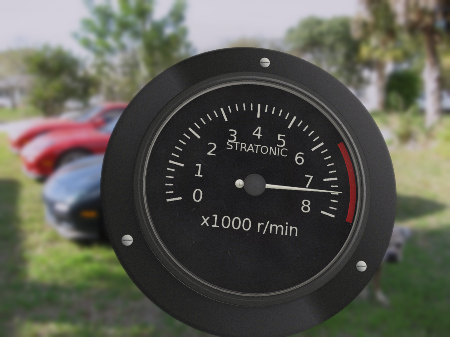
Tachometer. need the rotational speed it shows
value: 7400 rpm
